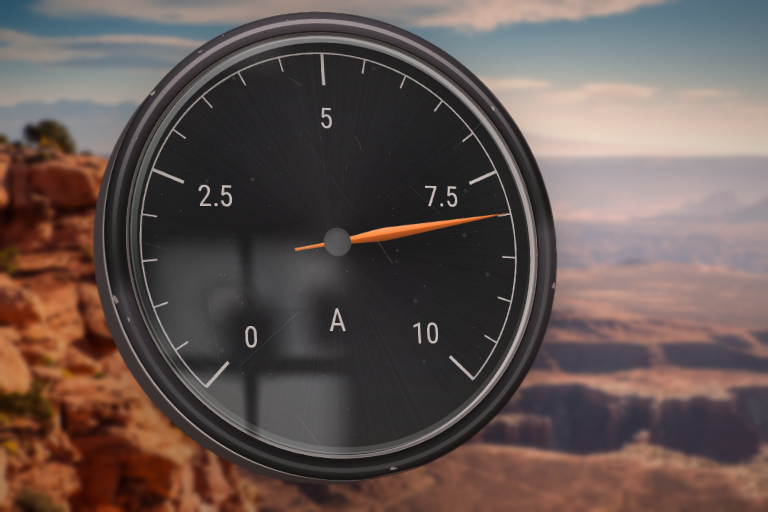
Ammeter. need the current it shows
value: 8 A
